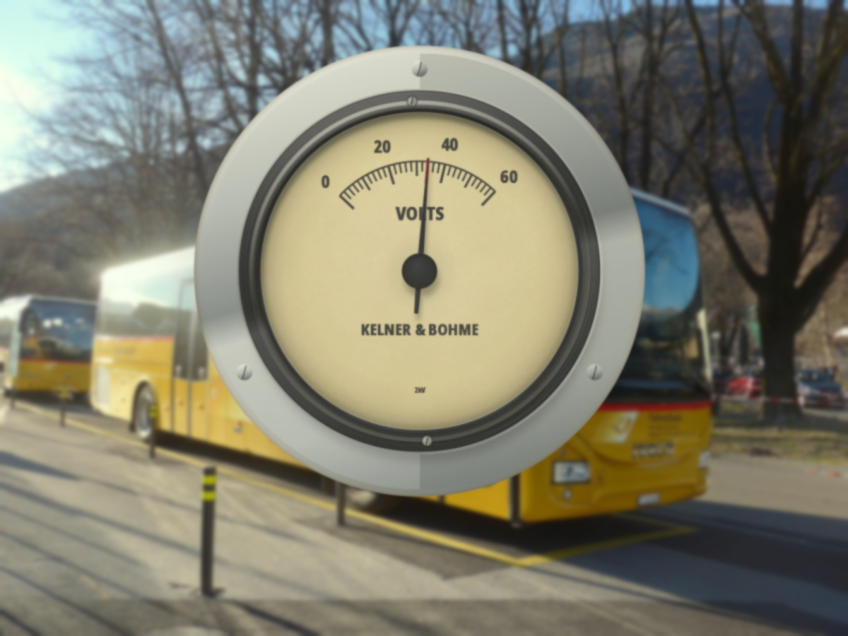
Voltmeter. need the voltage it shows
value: 34 V
